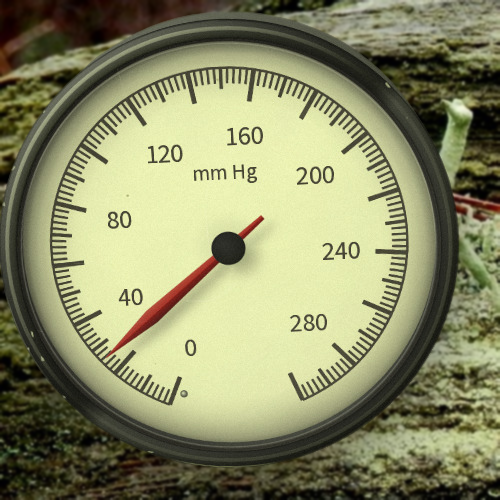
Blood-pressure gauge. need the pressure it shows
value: 26 mmHg
